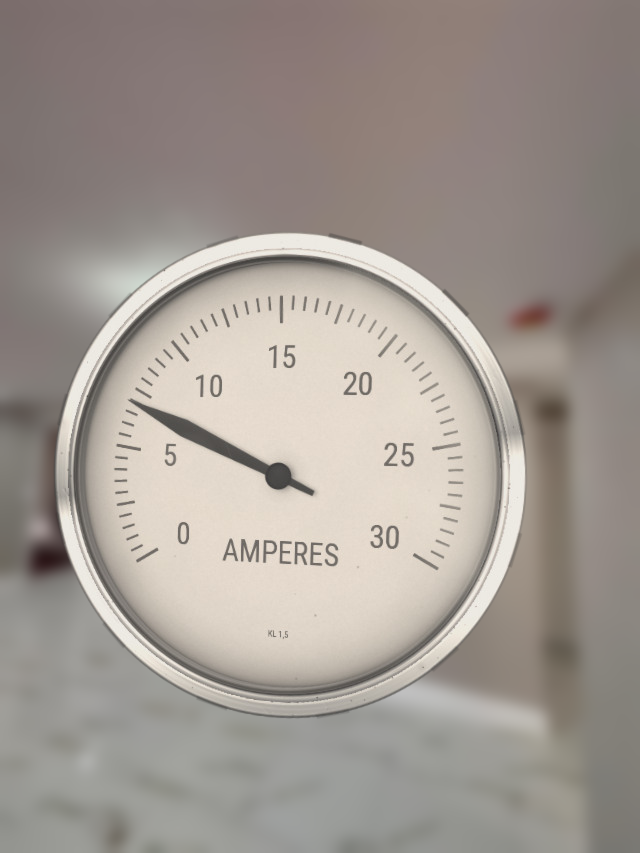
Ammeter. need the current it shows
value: 7 A
